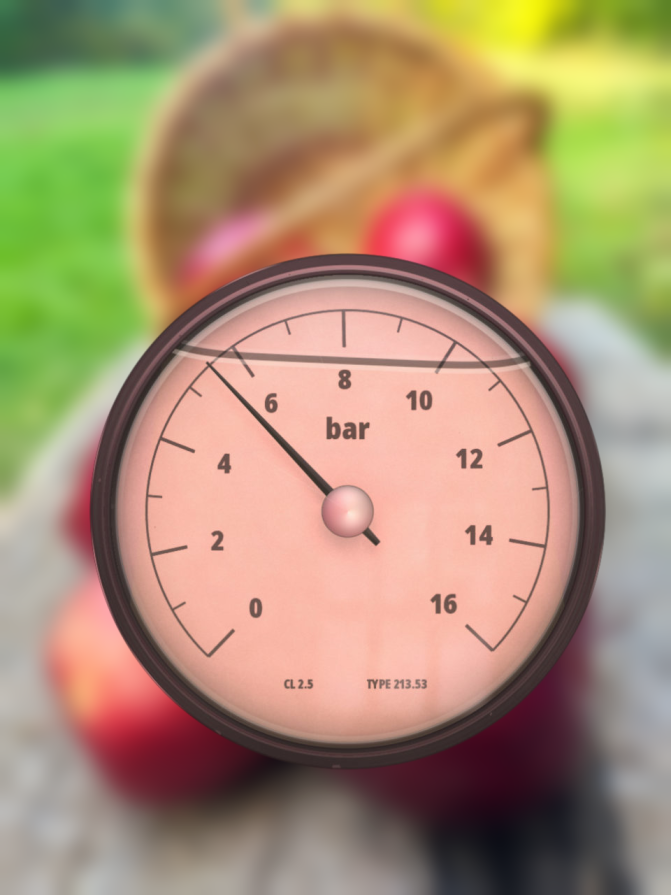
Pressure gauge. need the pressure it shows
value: 5.5 bar
